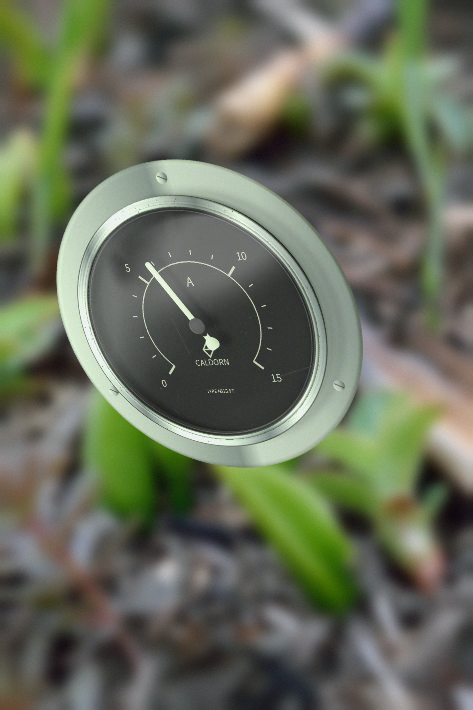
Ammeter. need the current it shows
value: 6 A
